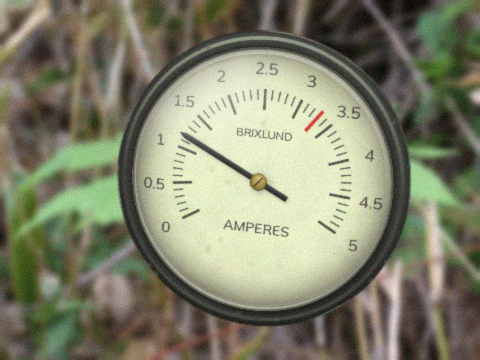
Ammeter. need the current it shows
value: 1.2 A
